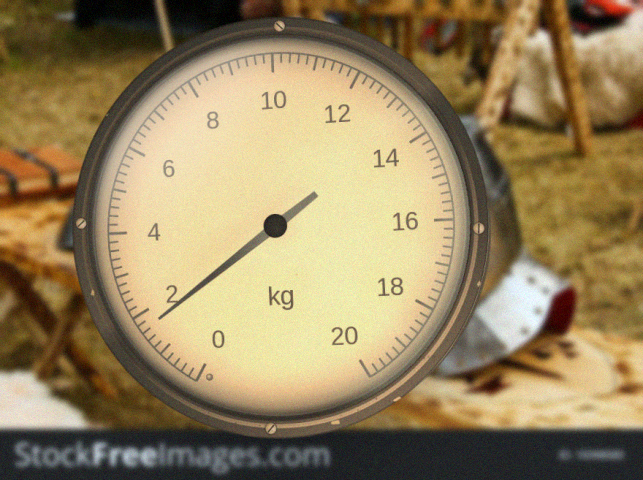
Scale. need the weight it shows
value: 1.6 kg
